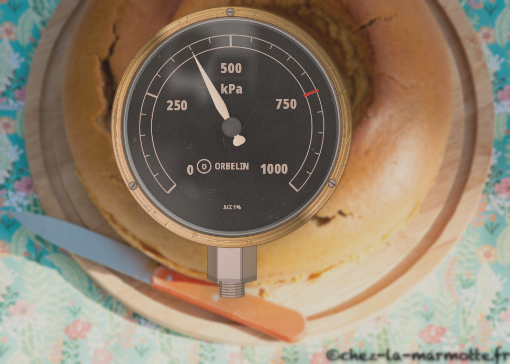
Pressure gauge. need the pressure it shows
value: 400 kPa
